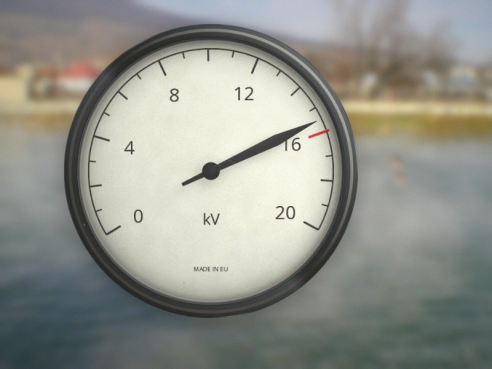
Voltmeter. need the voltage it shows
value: 15.5 kV
